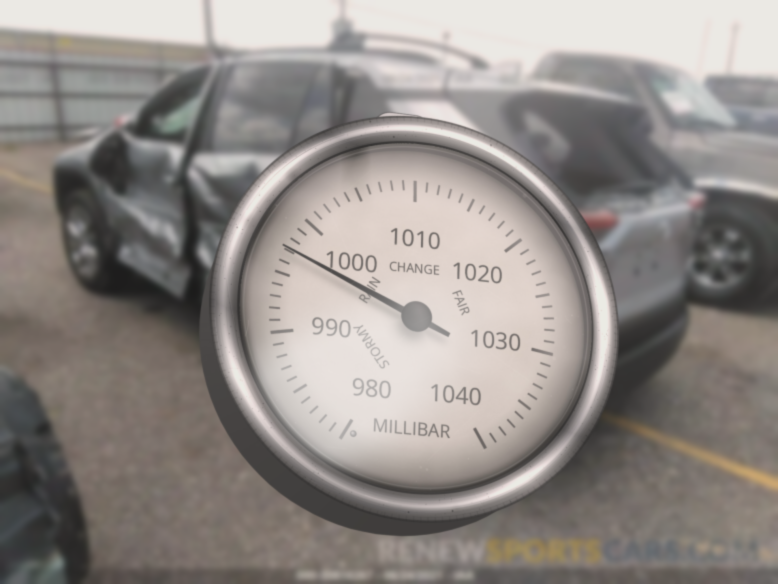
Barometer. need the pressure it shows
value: 997 mbar
